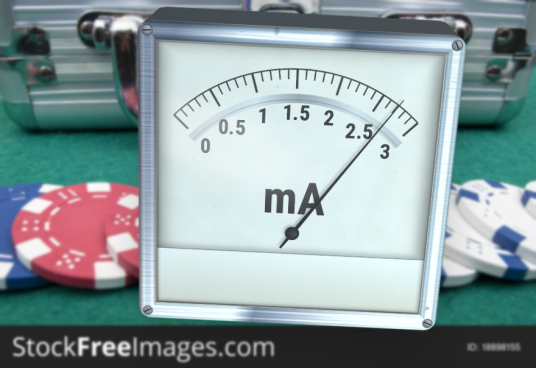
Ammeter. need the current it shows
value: 2.7 mA
